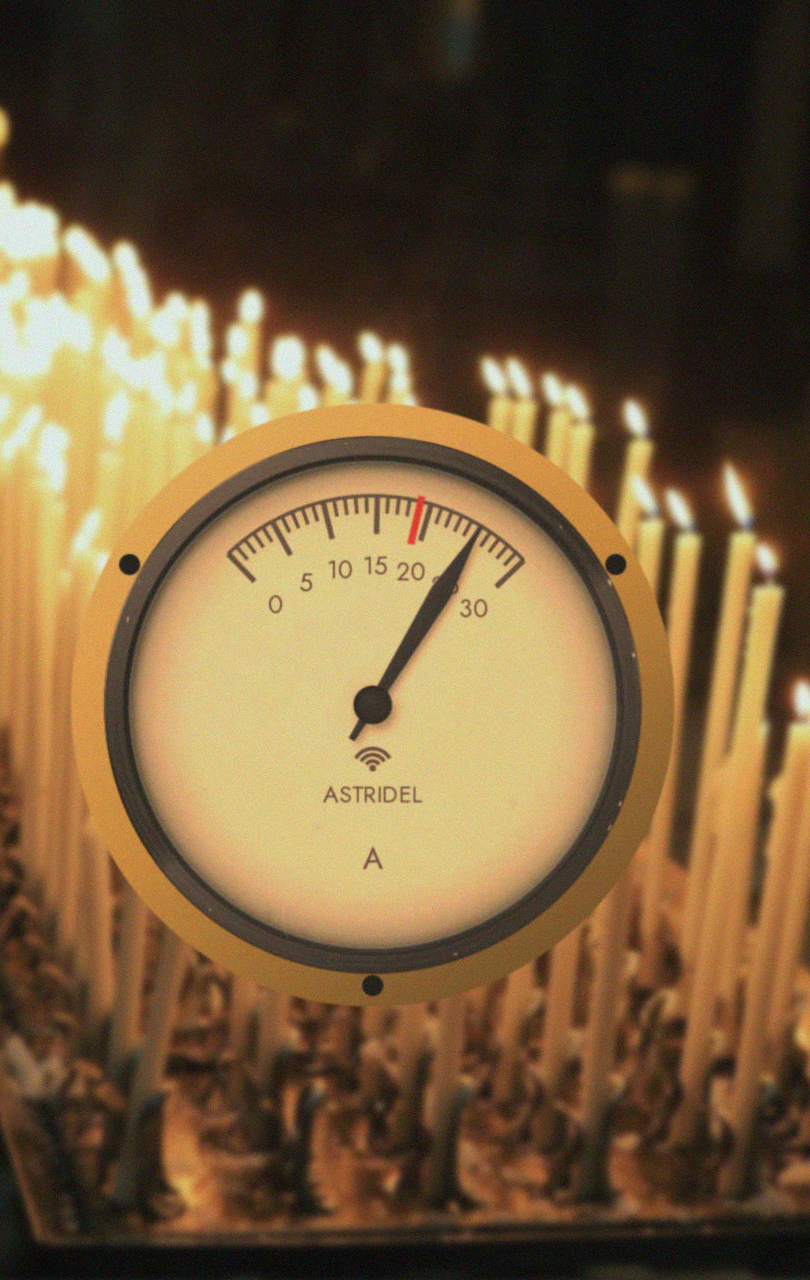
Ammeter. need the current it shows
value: 25 A
